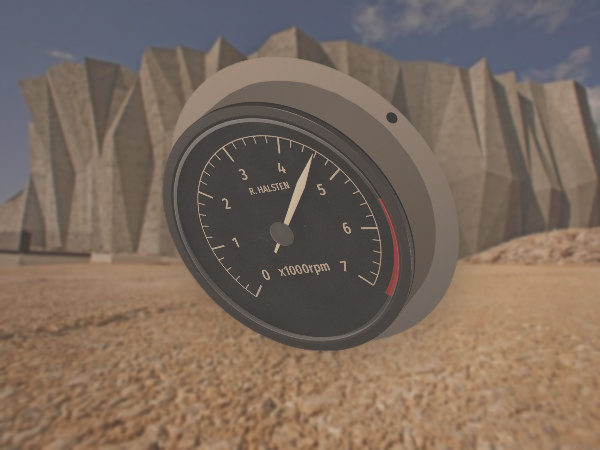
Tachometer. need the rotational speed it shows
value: 4600 rpm
